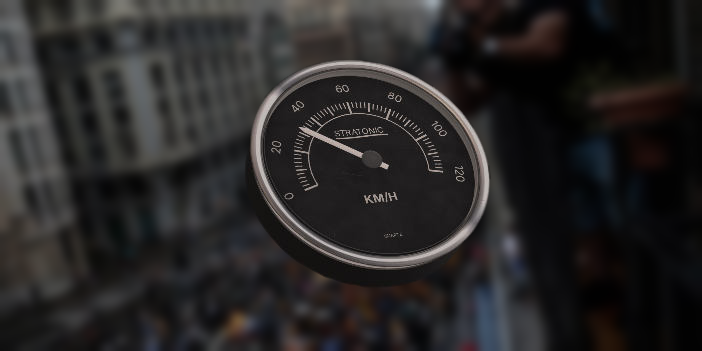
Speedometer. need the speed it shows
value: 30 km/h
